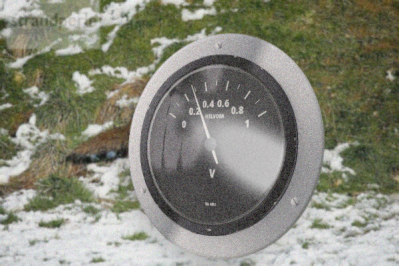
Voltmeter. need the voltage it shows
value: 0.3 V
